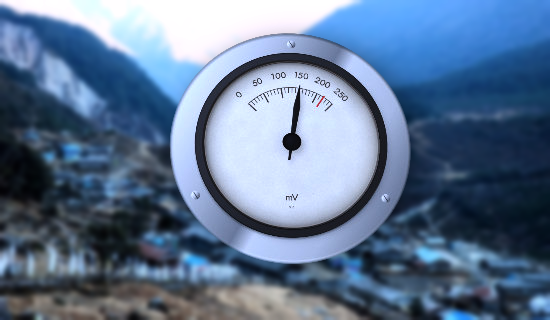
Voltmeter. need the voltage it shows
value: 150 mV
